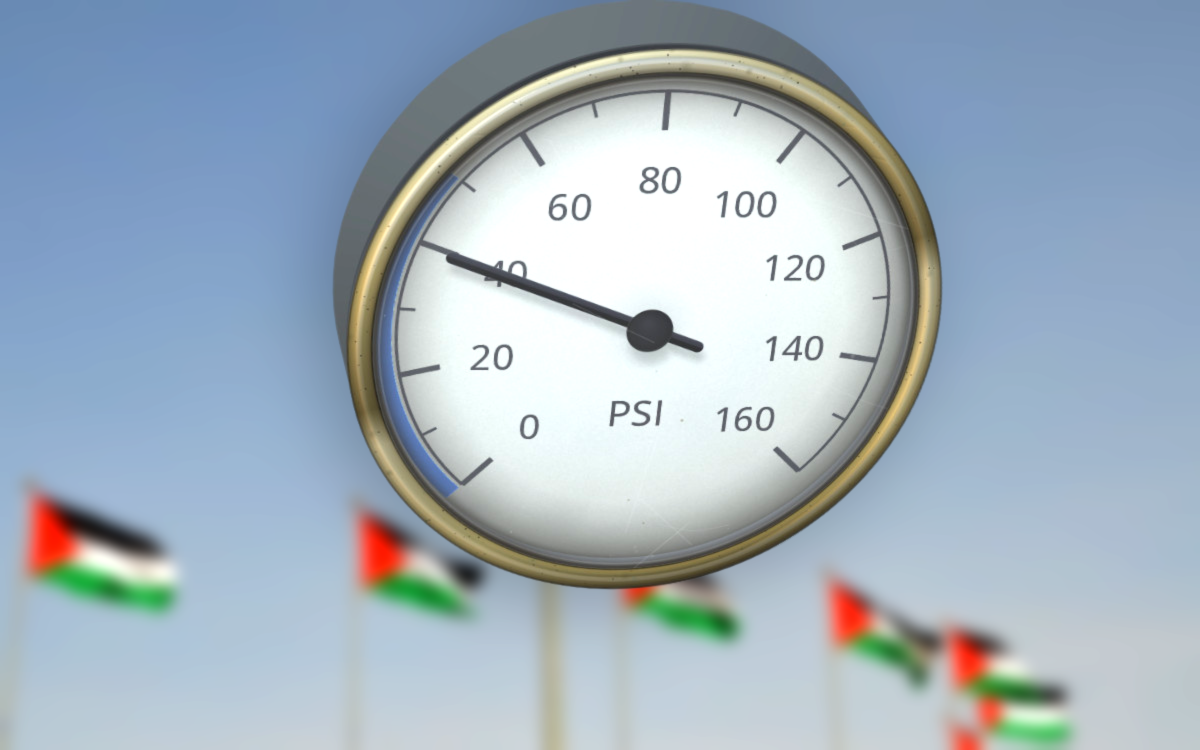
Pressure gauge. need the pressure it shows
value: 40 psi
